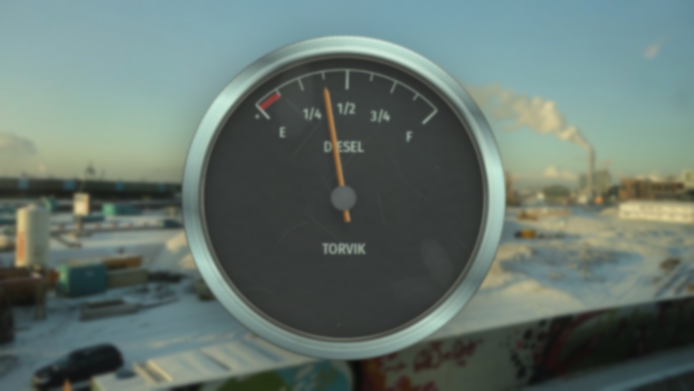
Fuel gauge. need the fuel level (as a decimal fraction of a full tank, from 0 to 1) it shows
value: 0.375
